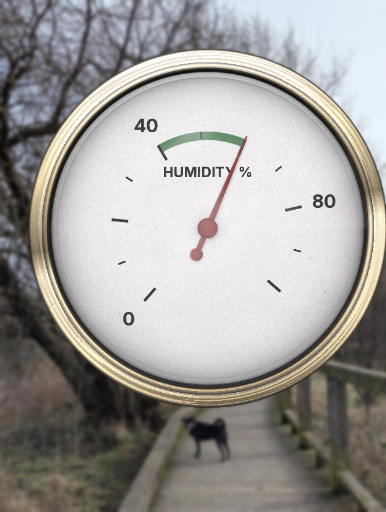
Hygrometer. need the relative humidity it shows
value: 60 %
